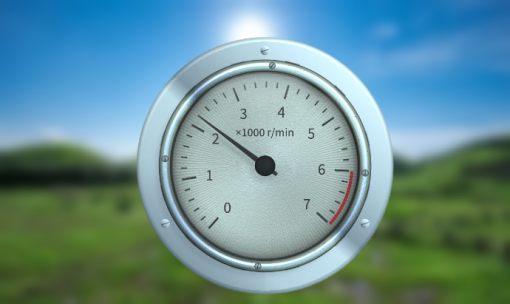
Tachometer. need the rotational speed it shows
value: 2200 rpm
